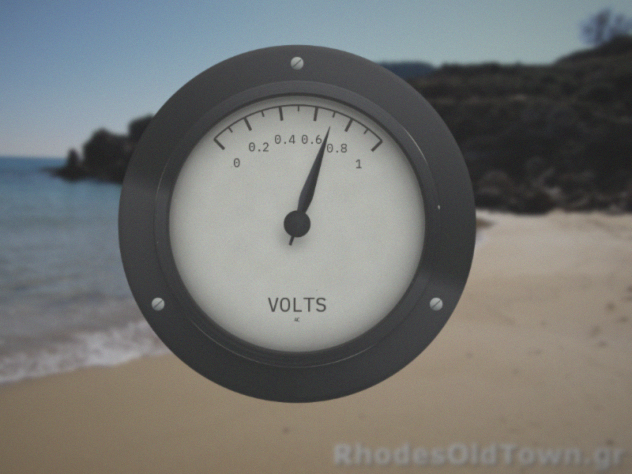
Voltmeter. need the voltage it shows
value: 0.7 V
